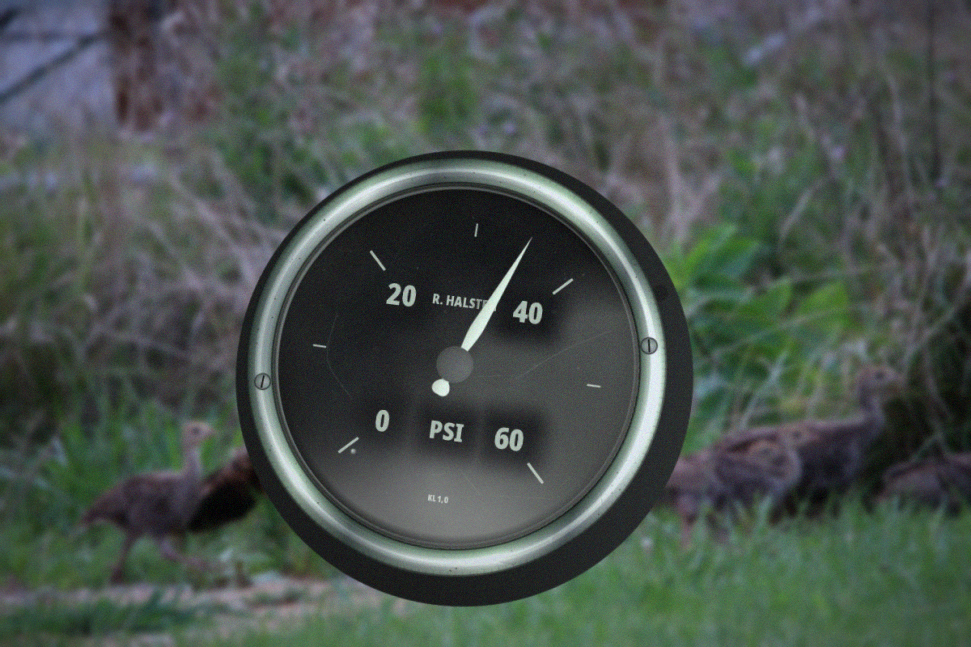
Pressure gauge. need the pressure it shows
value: 35 psi
